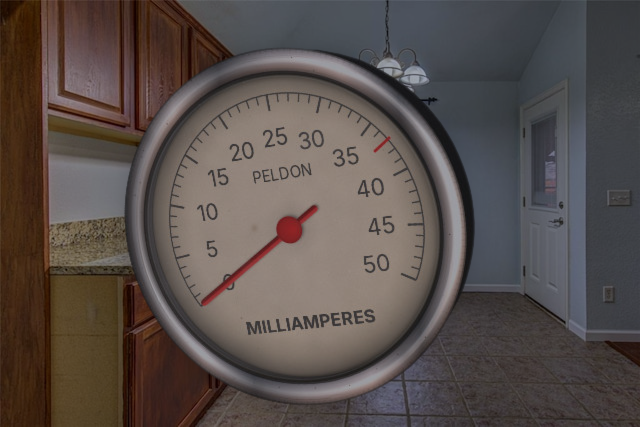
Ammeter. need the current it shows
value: 0 mA
